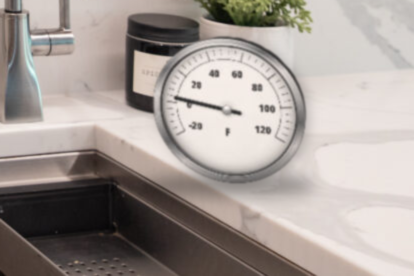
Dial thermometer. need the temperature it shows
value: 4 °F
